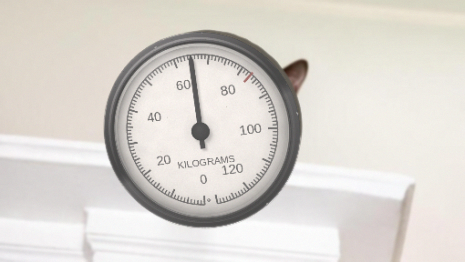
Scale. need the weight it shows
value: 65 kg
